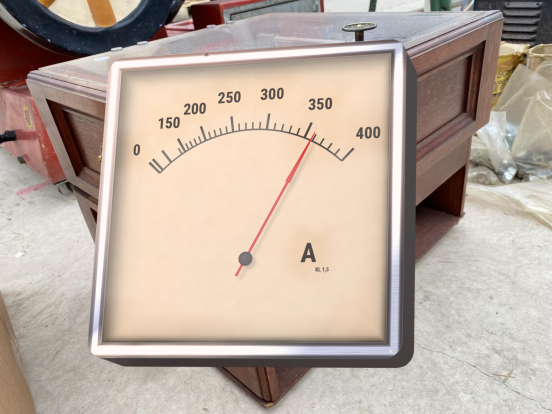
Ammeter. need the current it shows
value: 360 A
